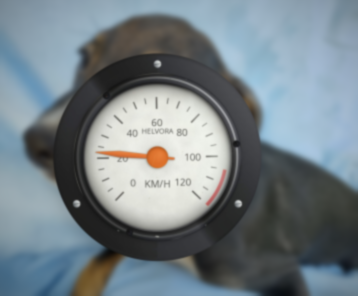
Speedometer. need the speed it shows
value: 22.5 km/h
